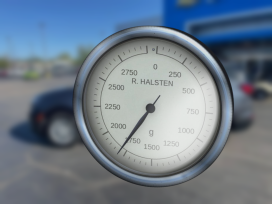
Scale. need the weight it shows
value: 1800 g
